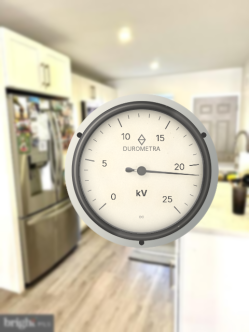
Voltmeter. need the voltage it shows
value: 21 kV
